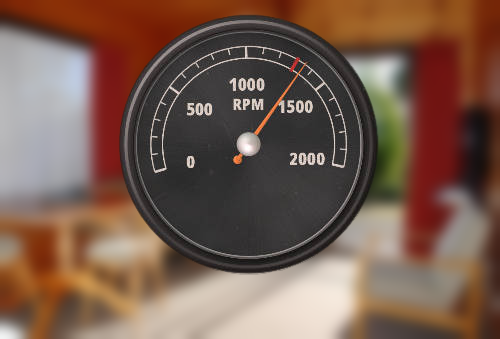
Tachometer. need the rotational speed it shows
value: 1350 rpm
